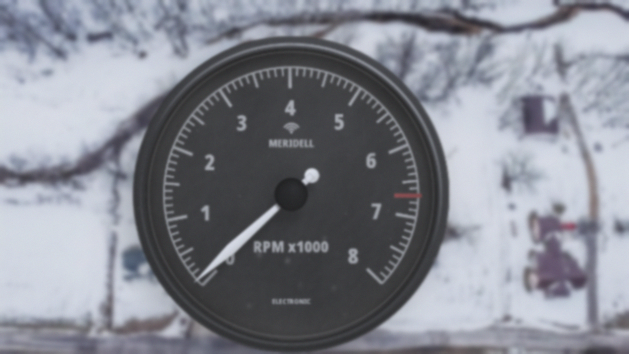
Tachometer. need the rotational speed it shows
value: 100 rpm
